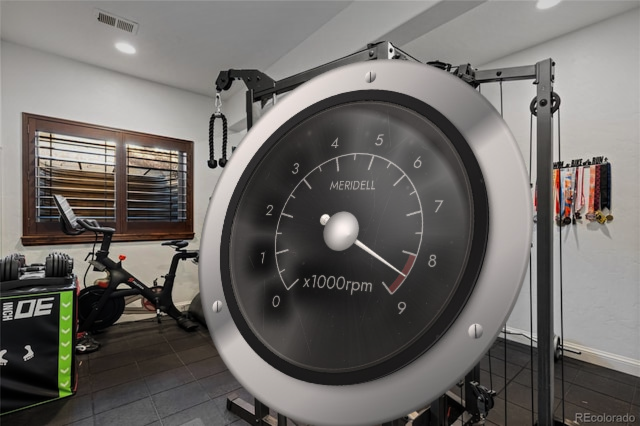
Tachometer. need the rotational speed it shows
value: 8500 rpm
